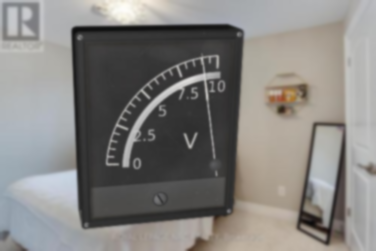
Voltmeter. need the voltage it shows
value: 9 V
